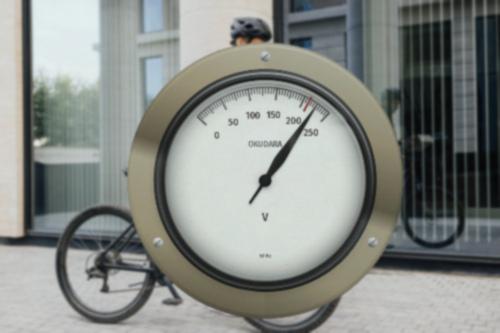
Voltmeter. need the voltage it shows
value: 225 V
